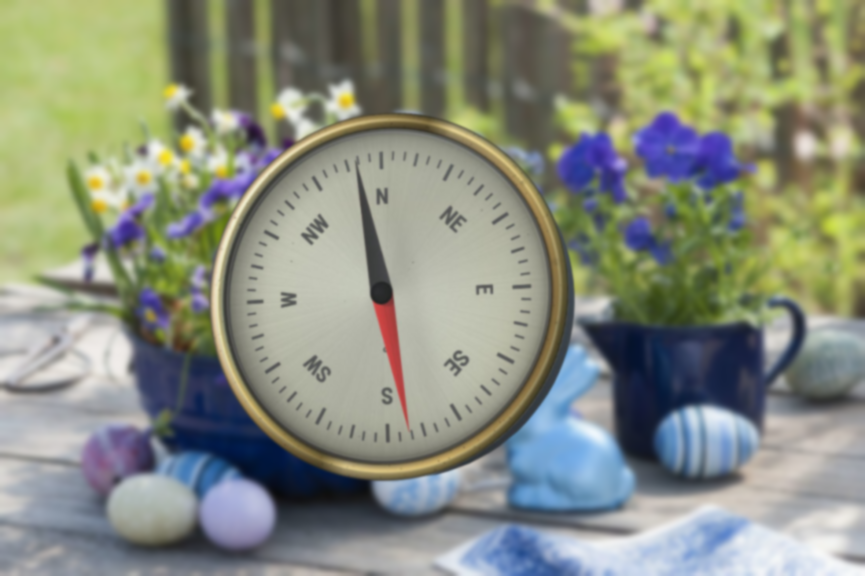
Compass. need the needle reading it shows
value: 170 °
